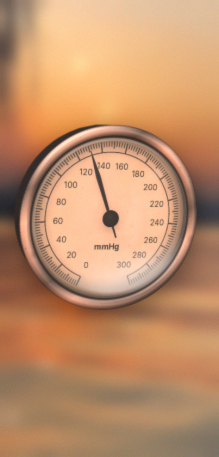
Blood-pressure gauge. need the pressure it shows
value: 130 mmHg
